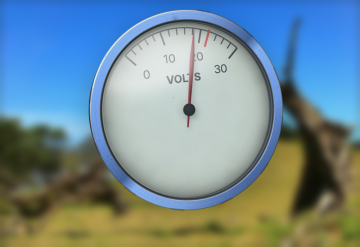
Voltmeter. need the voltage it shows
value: 18 V
